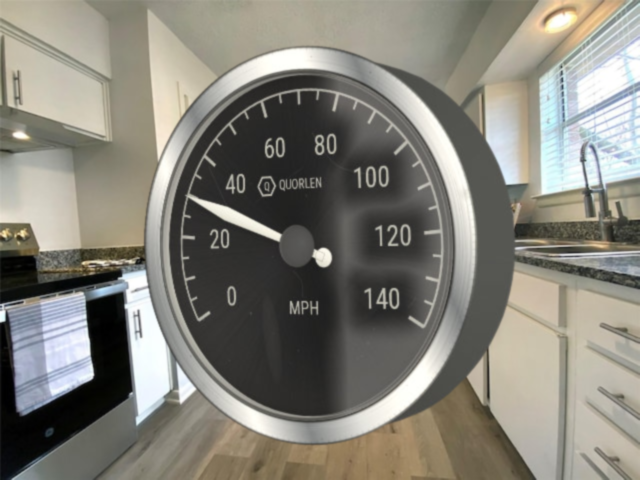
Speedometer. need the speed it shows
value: 30 mph
